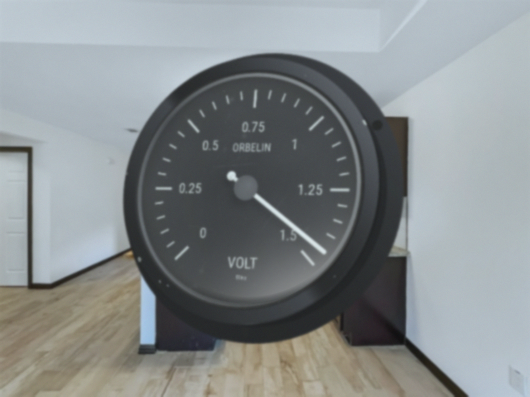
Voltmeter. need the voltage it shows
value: 1.45 V
